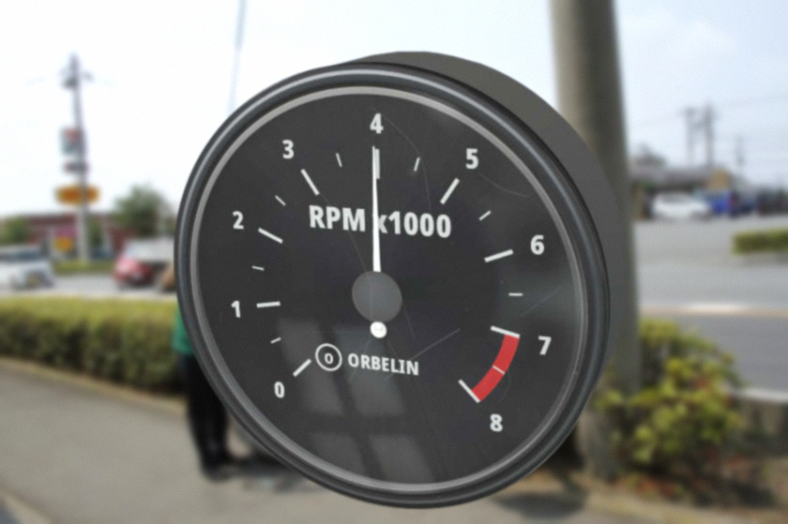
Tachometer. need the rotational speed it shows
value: 4000 rpm
